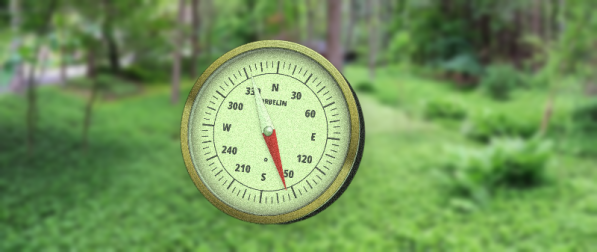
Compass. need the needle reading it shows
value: 155 °
